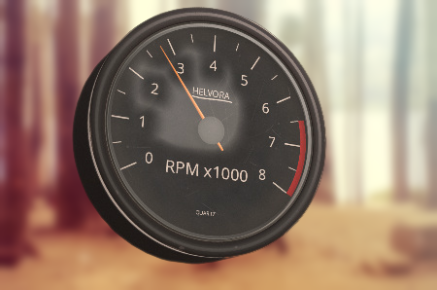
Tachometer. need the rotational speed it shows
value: 2750 rpm
